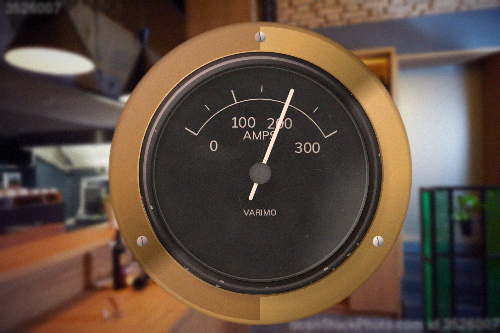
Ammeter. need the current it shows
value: 200 A
